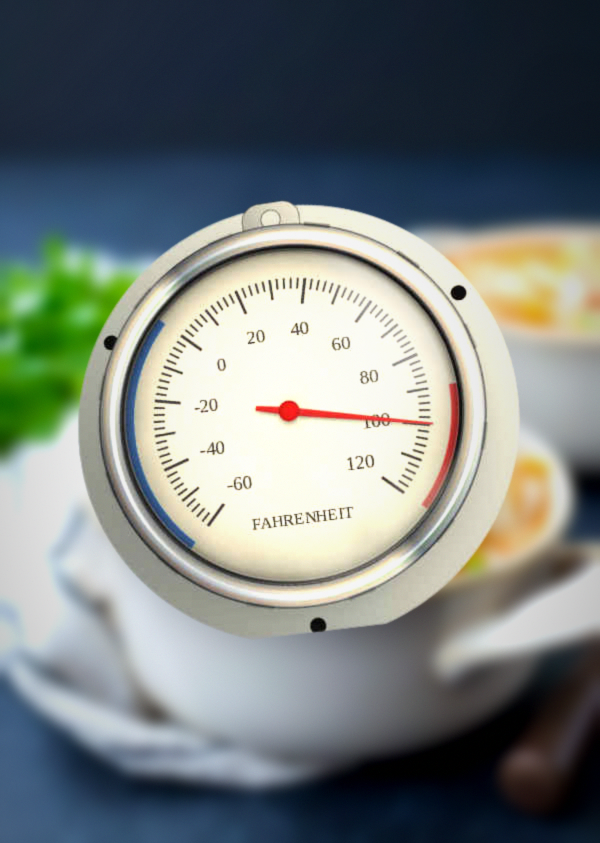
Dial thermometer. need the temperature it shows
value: 100 °F
